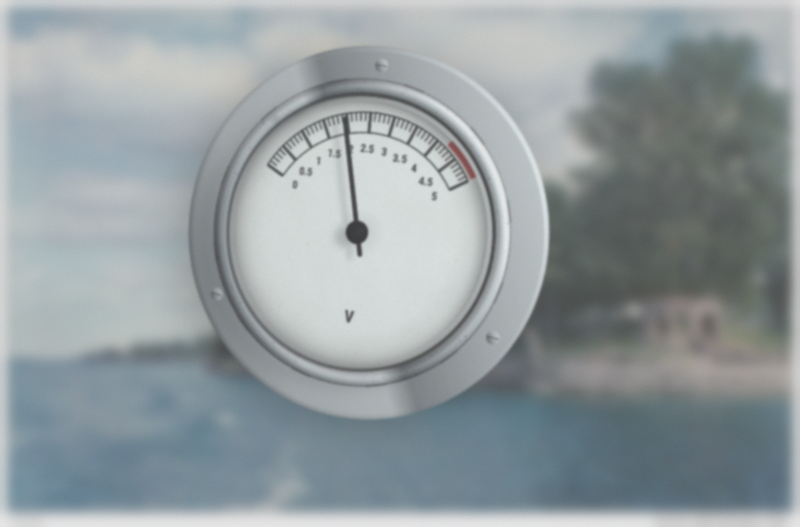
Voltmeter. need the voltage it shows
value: 2 V
